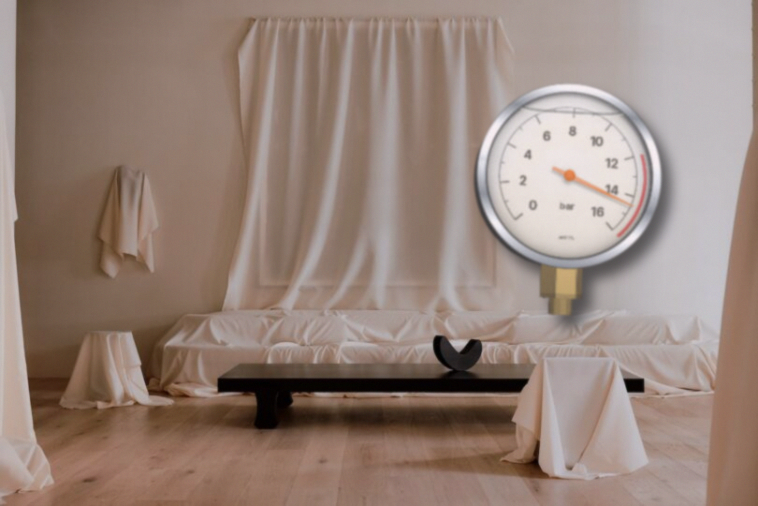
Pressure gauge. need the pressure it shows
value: 14.5 bar
